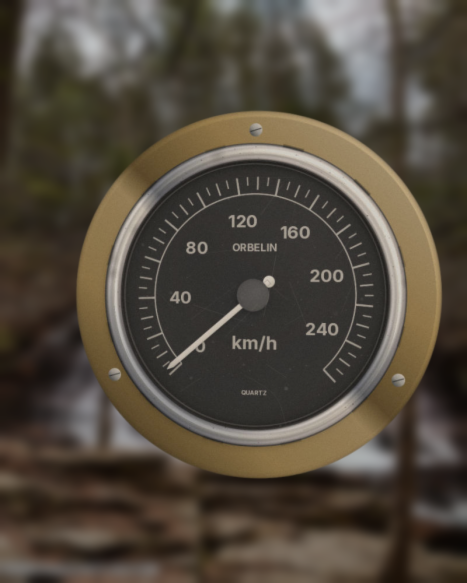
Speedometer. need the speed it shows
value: 2.5 km/h
